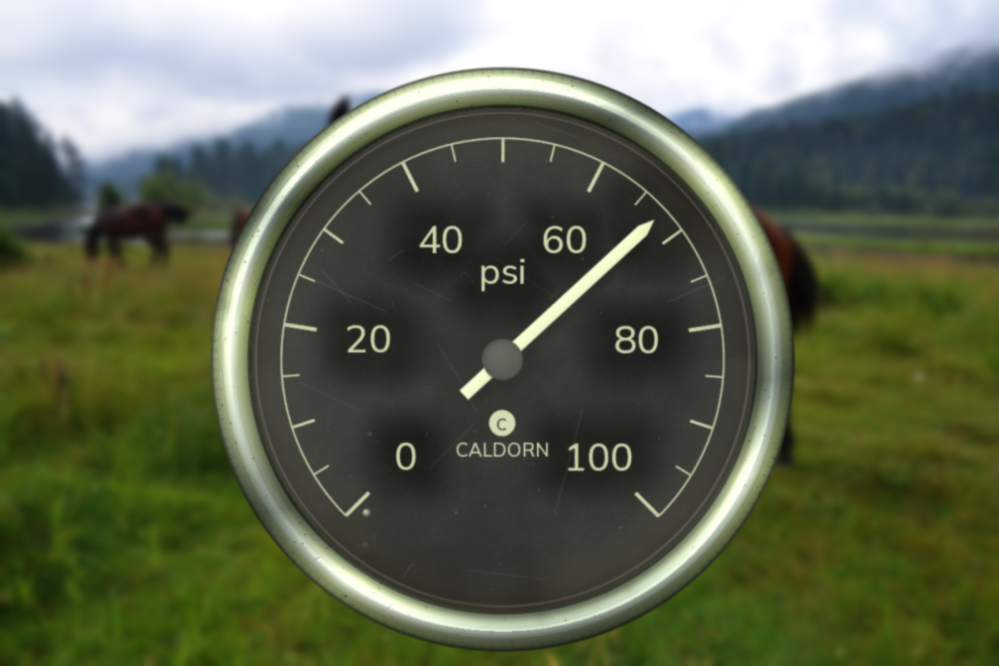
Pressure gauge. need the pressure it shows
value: 67.5 psi
